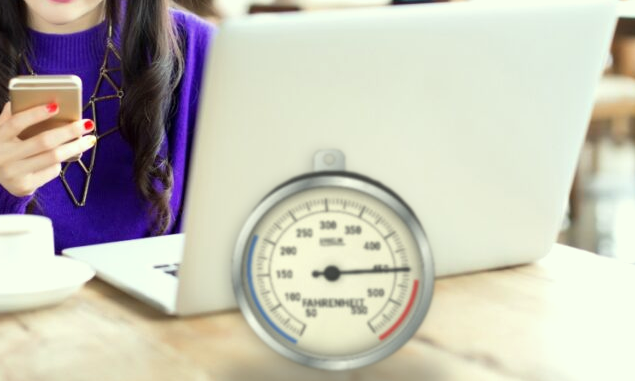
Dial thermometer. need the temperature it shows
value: 450 °F
